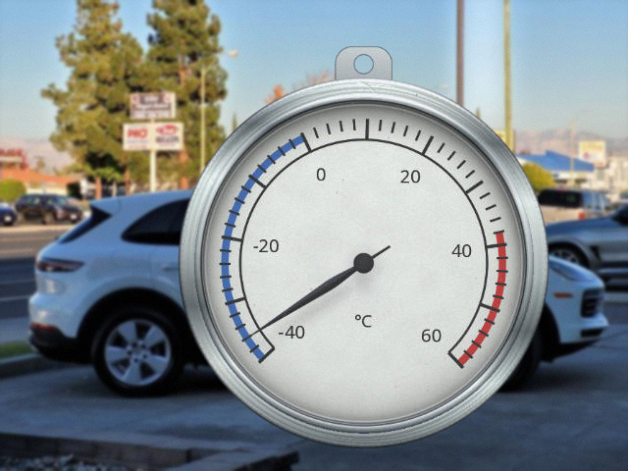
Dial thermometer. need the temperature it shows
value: -36 °C
